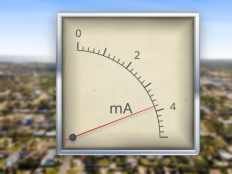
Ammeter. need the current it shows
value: 3.8 mA
